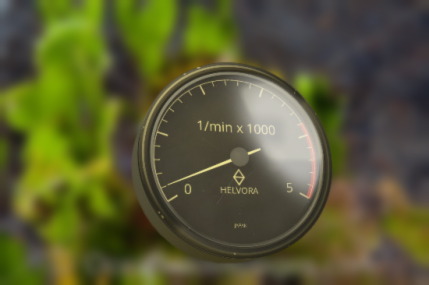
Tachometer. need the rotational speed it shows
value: 200 rpm
